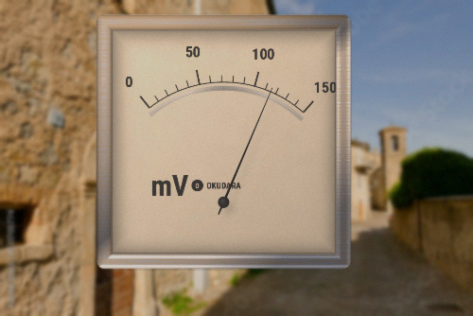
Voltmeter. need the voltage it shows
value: 115 mV
